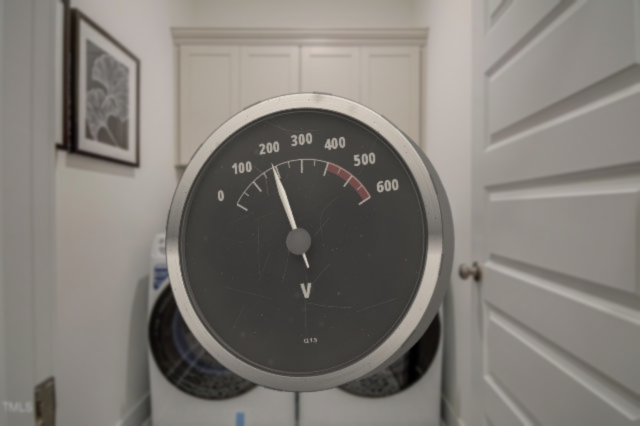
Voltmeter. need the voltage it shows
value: 200 V
